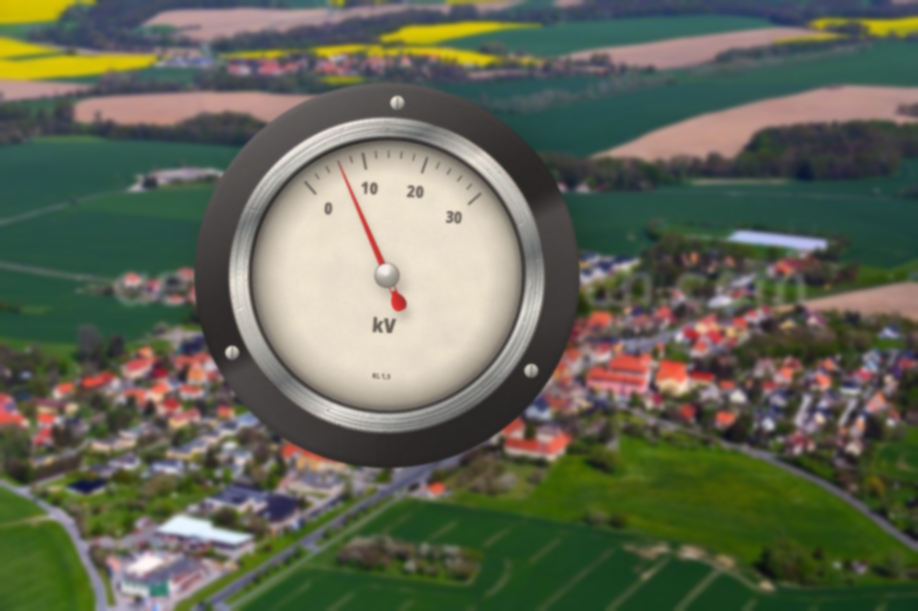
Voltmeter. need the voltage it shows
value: 6 kV
